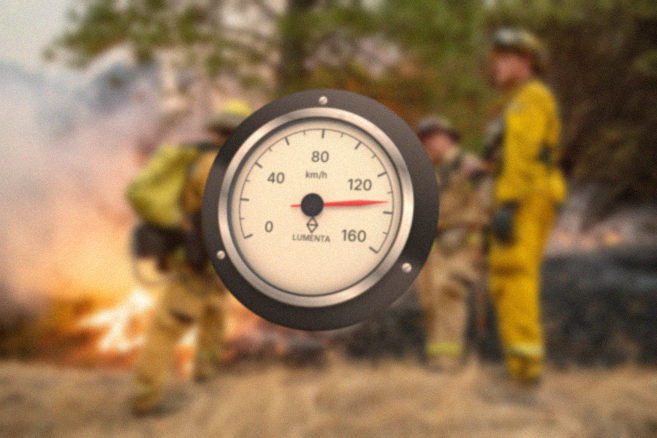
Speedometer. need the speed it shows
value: 135 km/h
